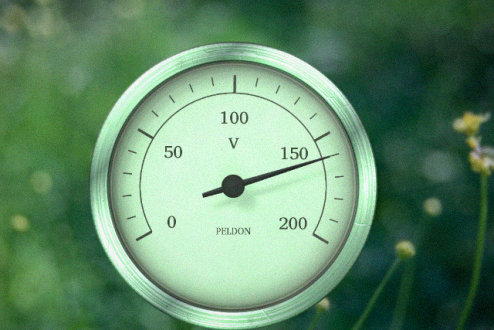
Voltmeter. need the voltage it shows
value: 160 V
